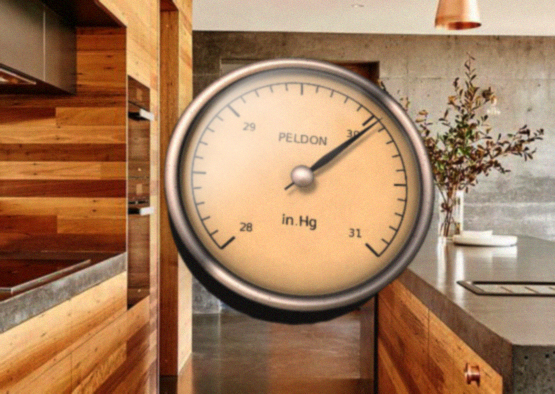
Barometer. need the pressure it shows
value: 30.05 inHg
